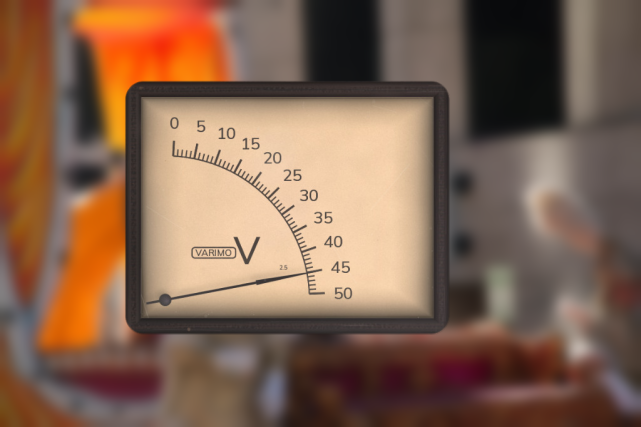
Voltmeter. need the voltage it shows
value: 45 V
